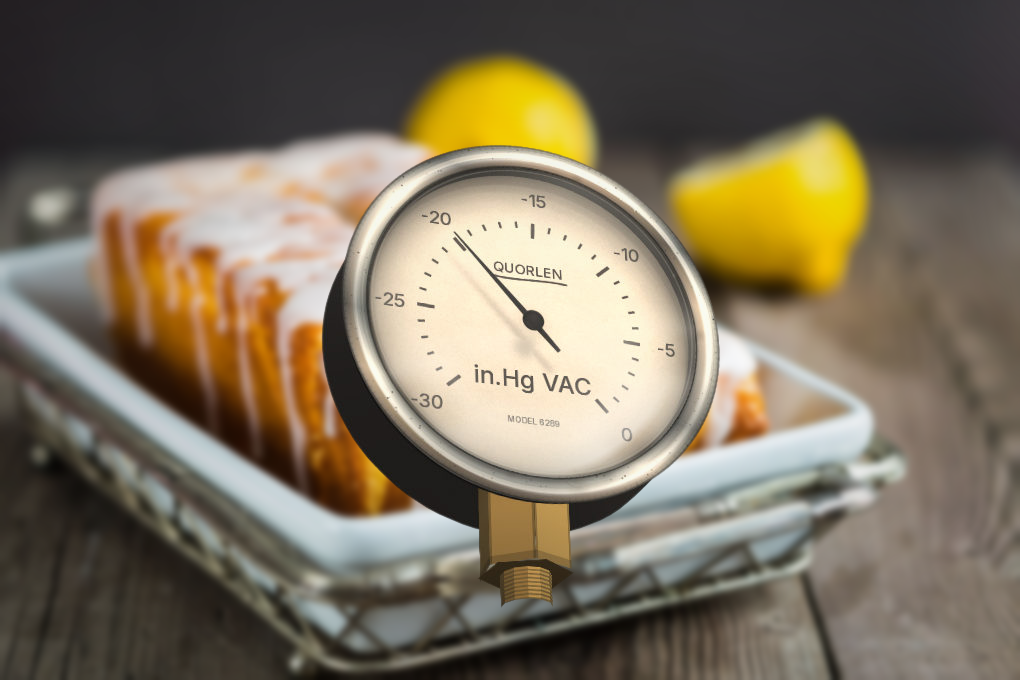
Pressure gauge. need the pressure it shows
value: -20 inHg
